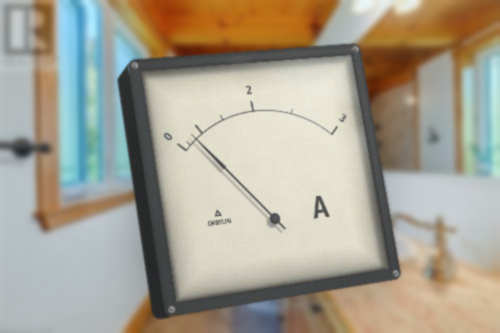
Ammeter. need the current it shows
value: 0.75 A
